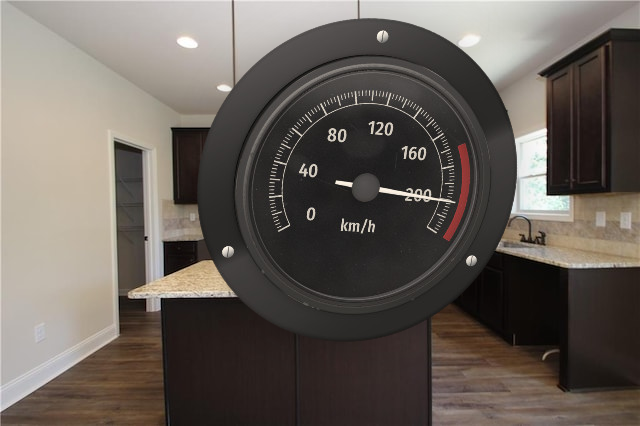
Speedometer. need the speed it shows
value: 200 km/h
